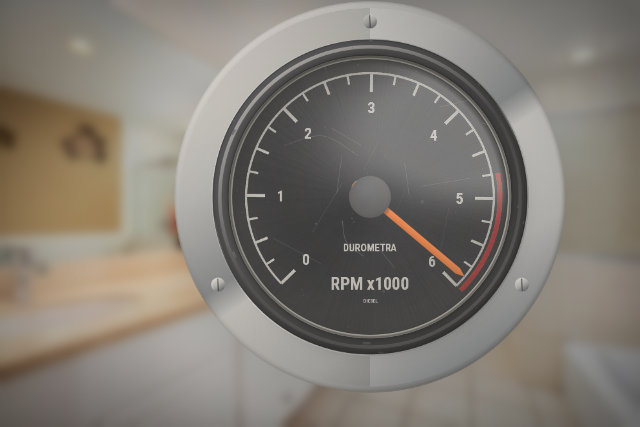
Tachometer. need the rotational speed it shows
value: 5875 rpm
